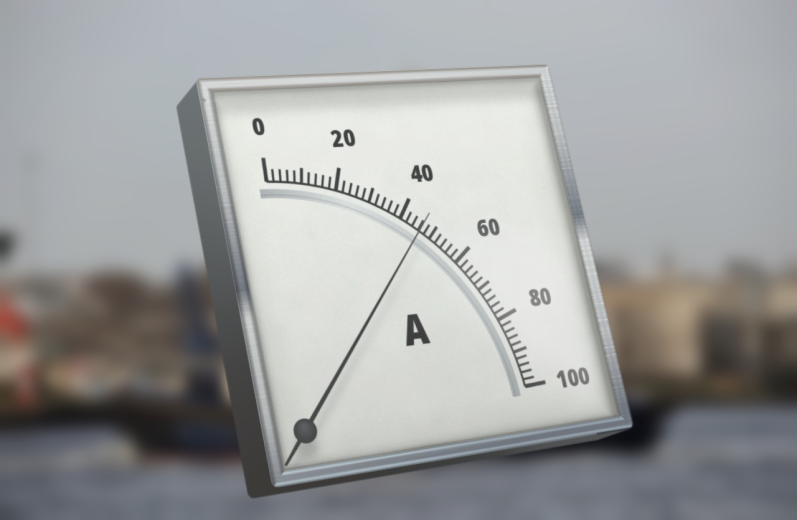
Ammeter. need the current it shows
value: 46 A
